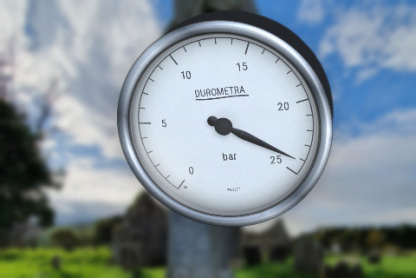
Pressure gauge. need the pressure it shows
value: 24 bar
